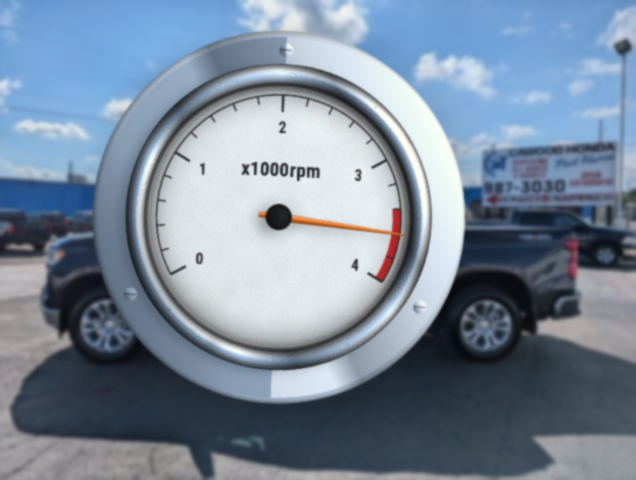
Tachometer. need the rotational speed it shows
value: 3600 rpm
